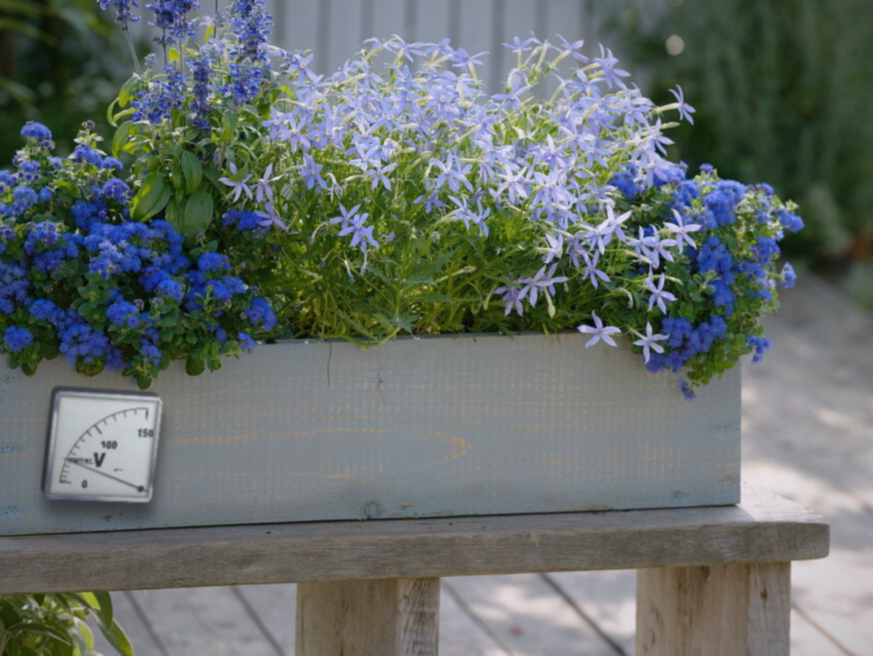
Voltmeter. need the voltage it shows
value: 50 V
